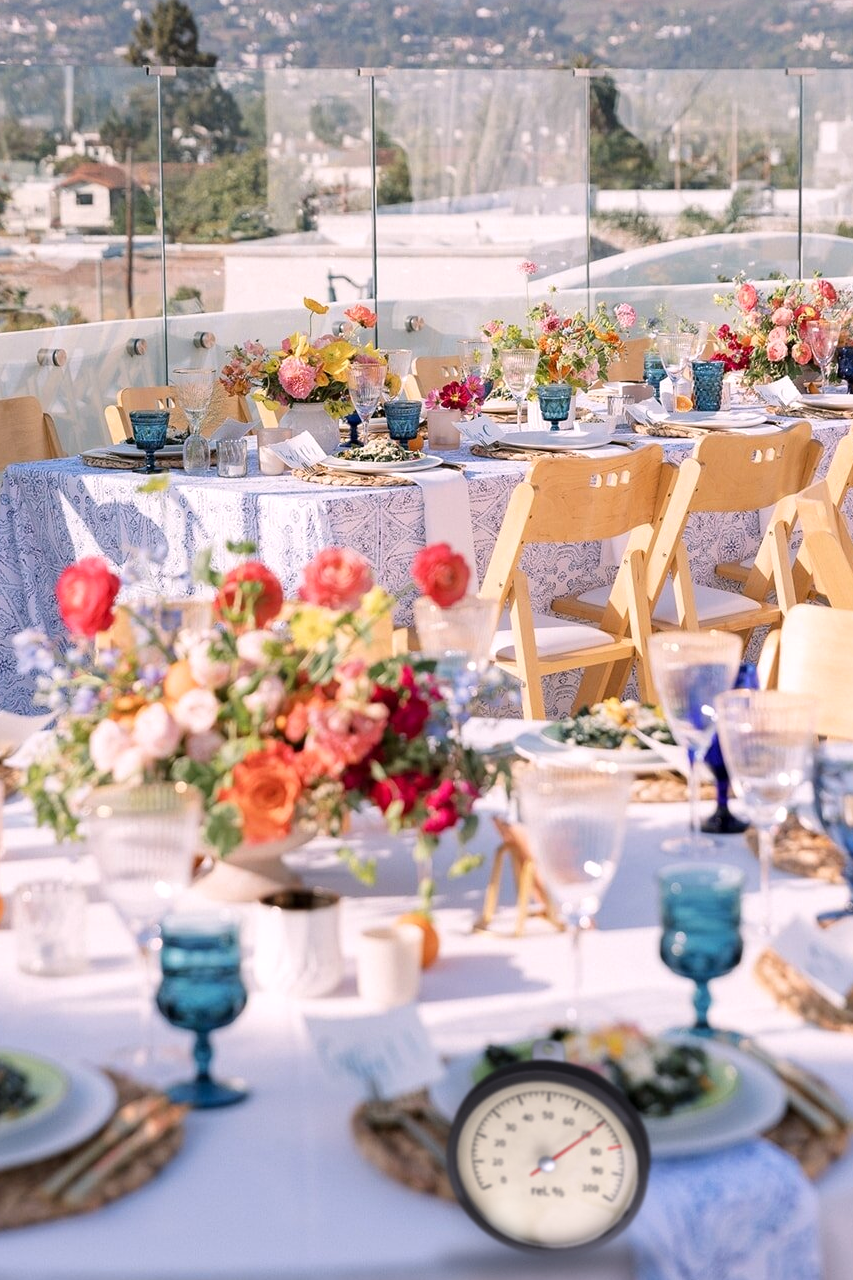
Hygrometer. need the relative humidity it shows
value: 70 %
